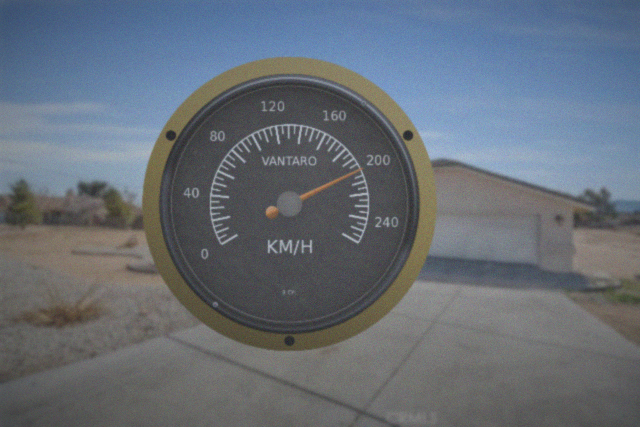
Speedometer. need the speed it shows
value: 200 km/h
